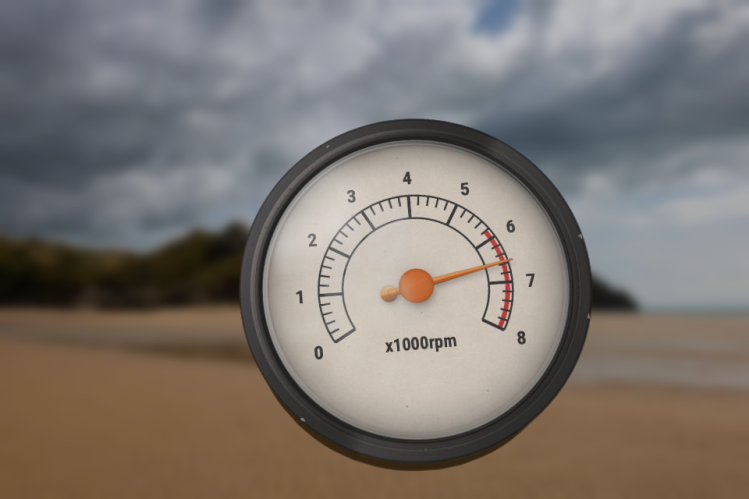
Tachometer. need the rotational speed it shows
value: 6600 rpm
